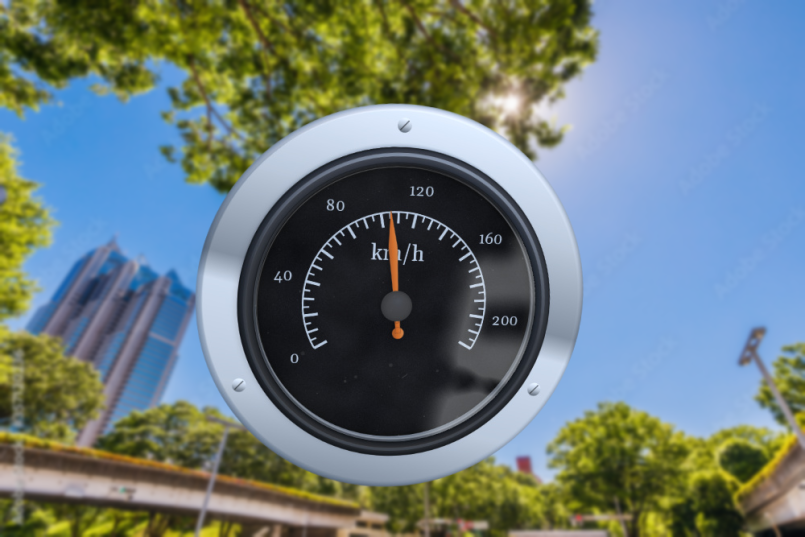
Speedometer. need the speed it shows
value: 105 km/h
